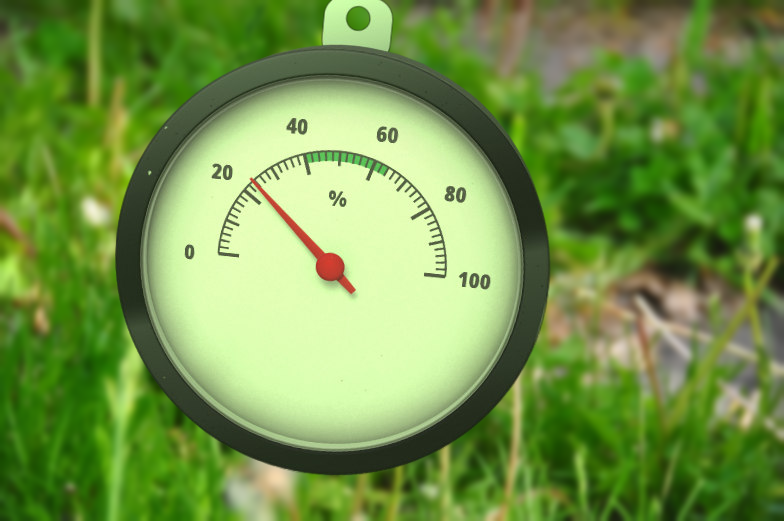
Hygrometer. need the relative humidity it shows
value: 24 %
